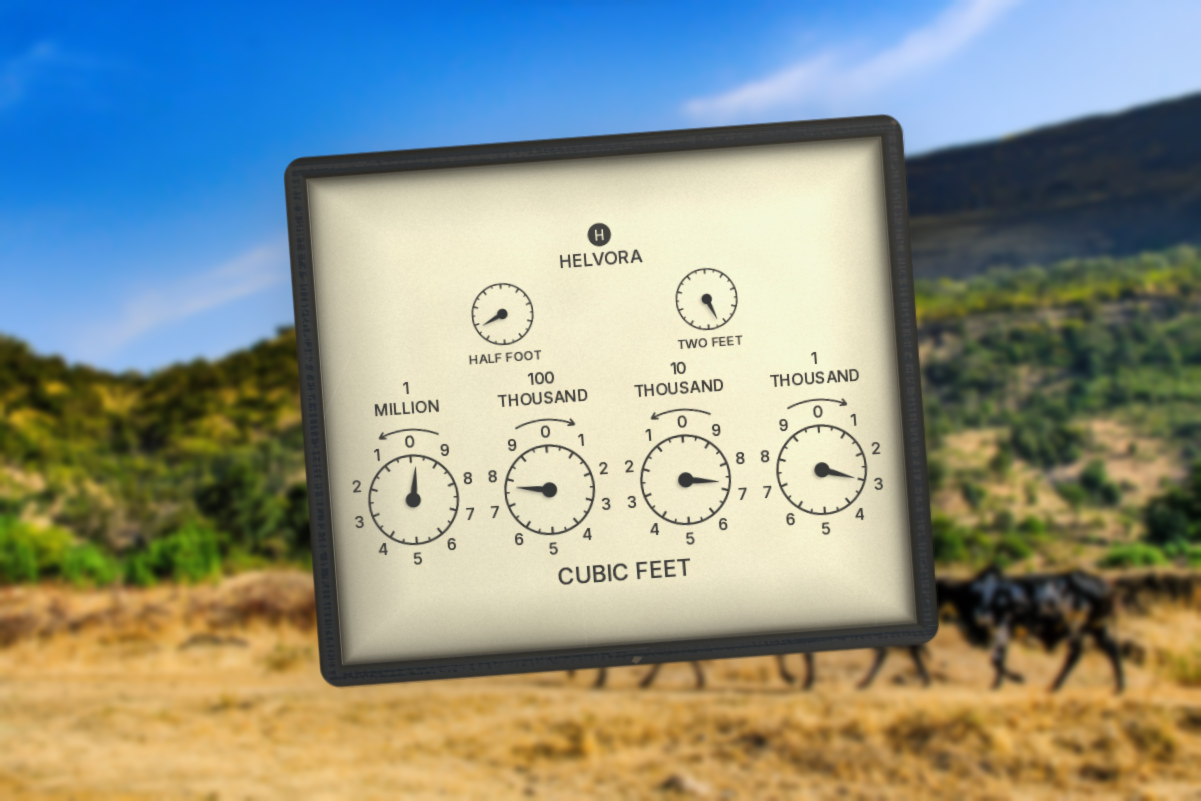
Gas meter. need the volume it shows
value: 977300 ft³
